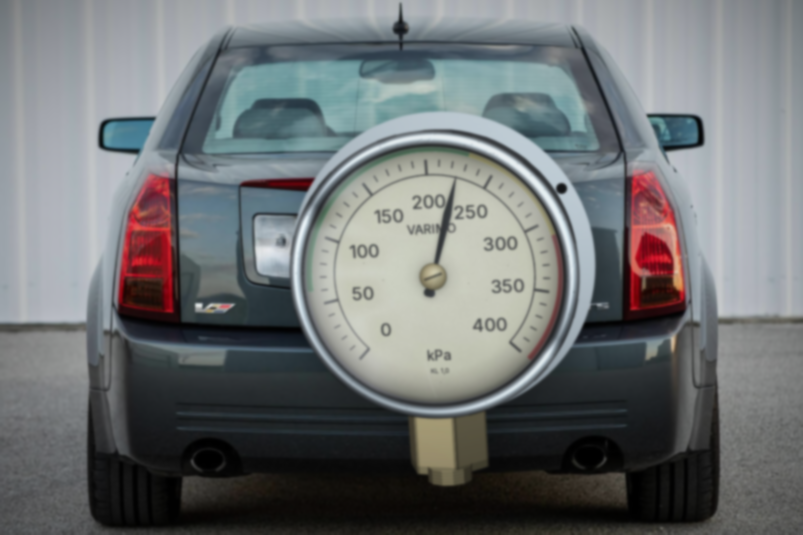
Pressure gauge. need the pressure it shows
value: 225 kPa
